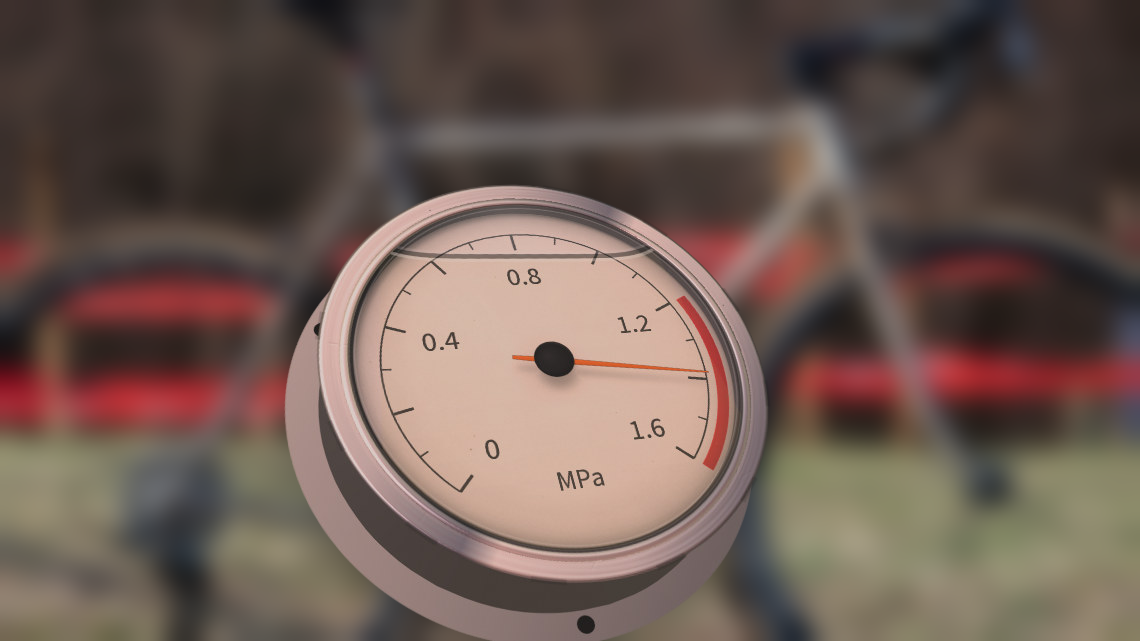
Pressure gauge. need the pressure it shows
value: 1.4 MPa
